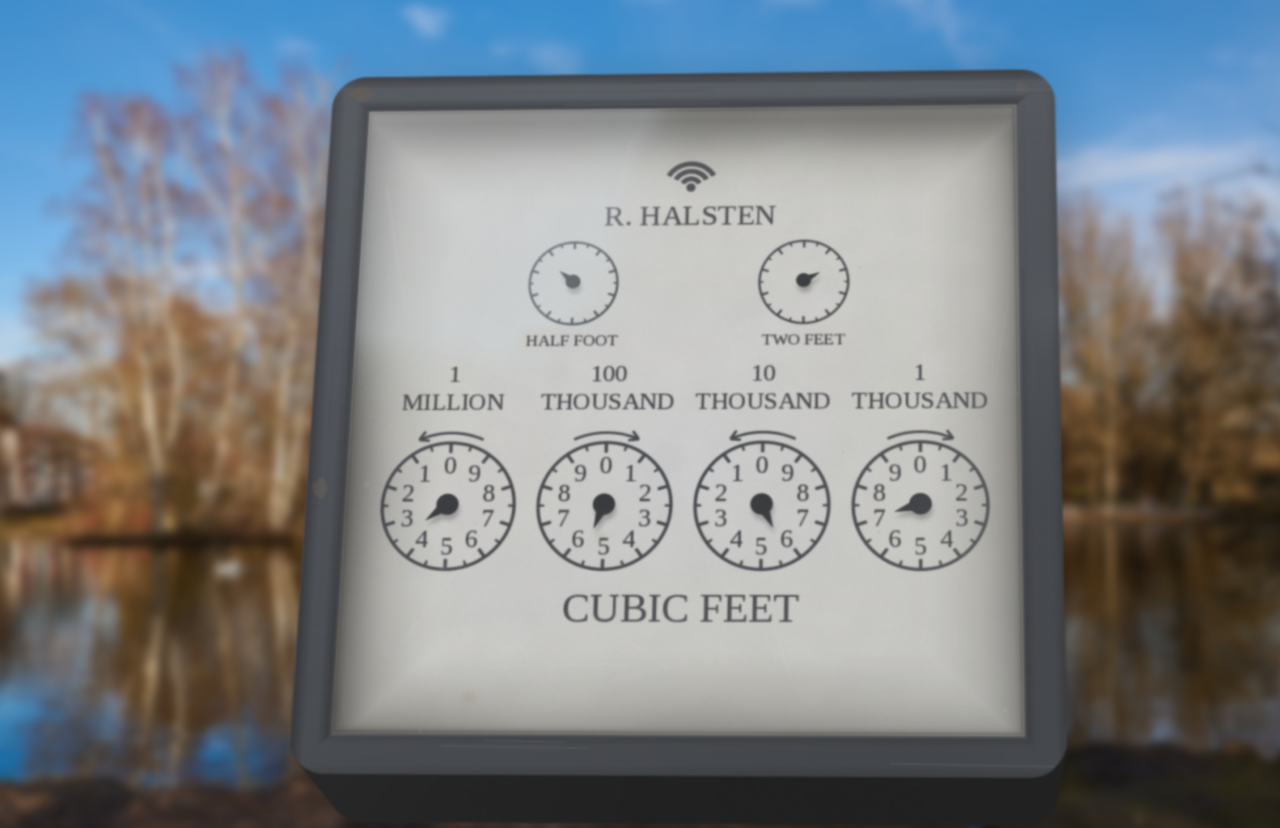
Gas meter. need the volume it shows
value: 355700 ft³
